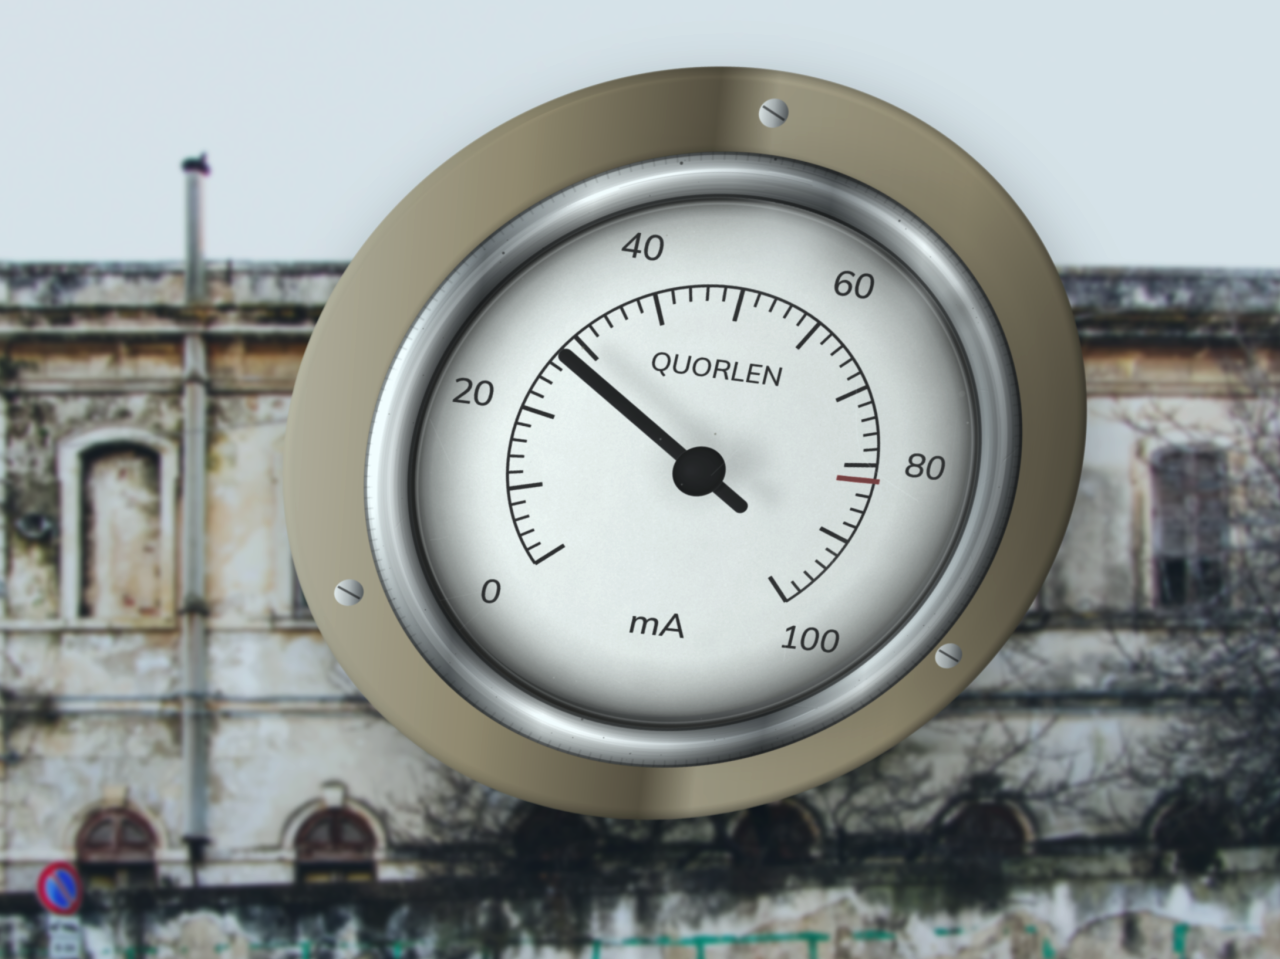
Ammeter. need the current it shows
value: 28 mA
